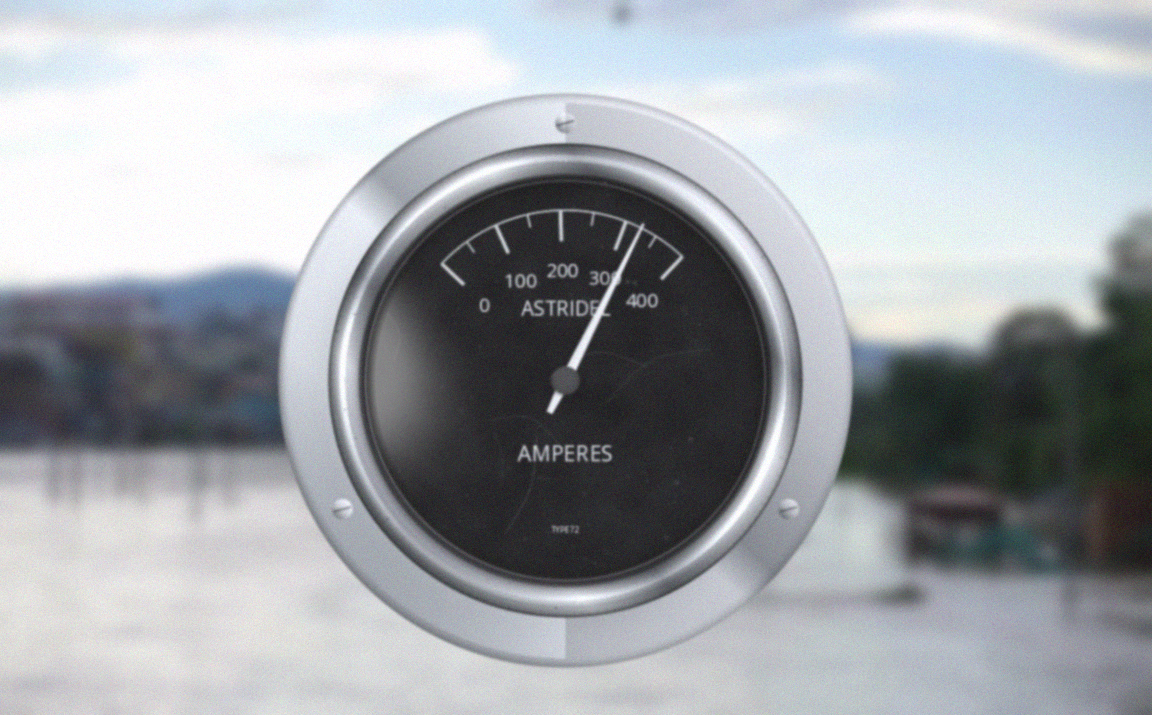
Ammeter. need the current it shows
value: 325 A
